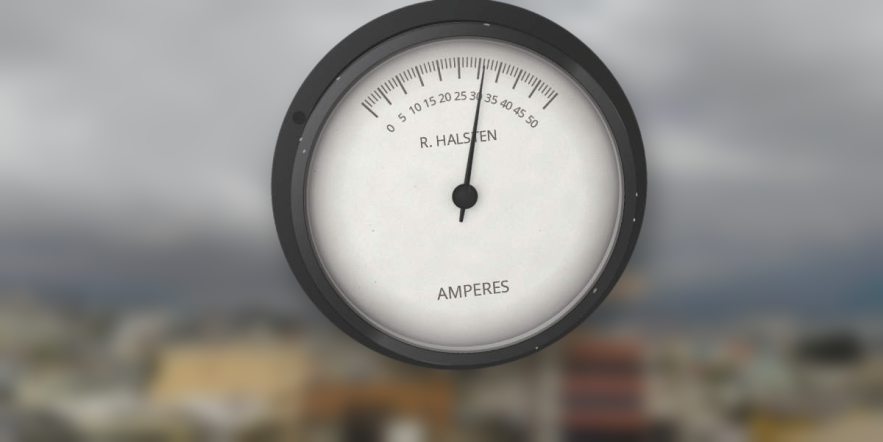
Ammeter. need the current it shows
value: 31 A
